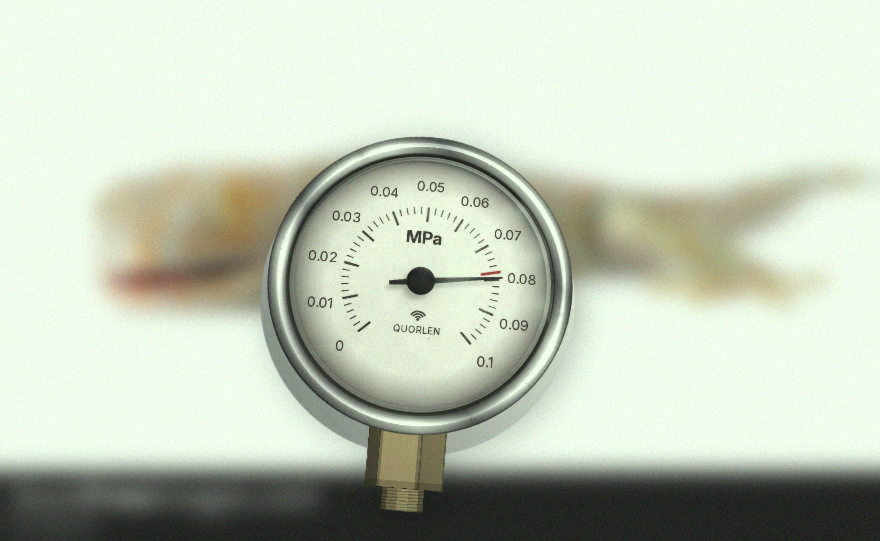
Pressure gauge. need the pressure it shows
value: 0.08 MPa
